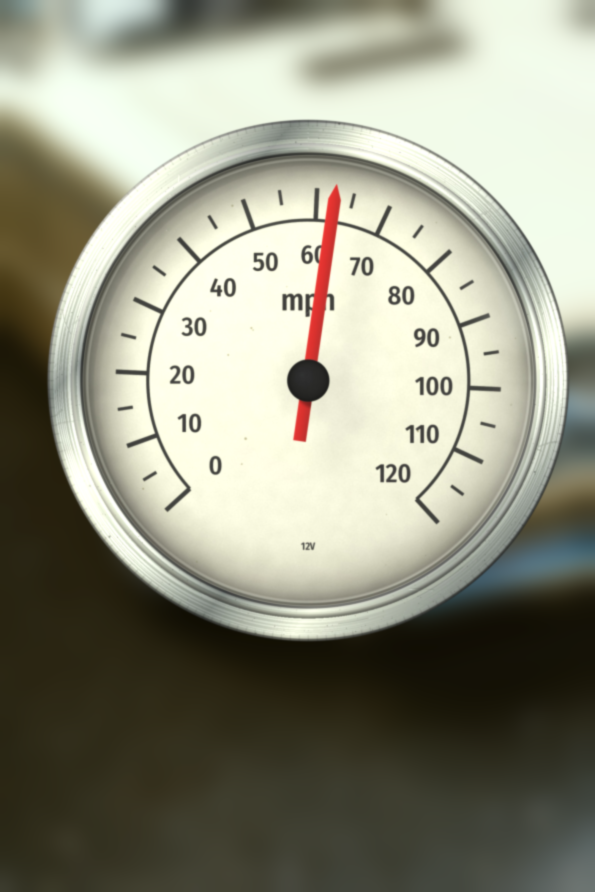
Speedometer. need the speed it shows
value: 62.5 mph
